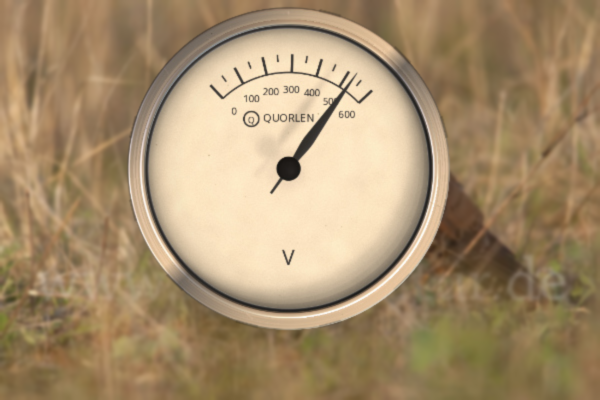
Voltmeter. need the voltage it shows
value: 525 V
